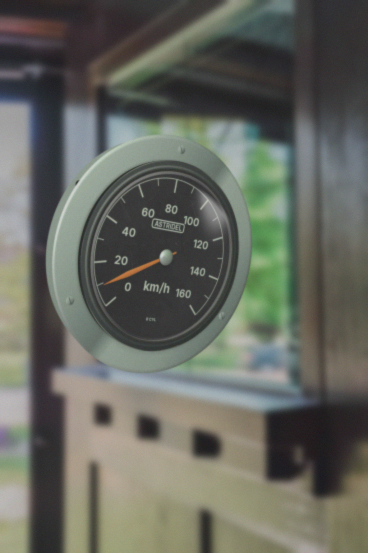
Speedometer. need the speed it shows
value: 10 km/h
